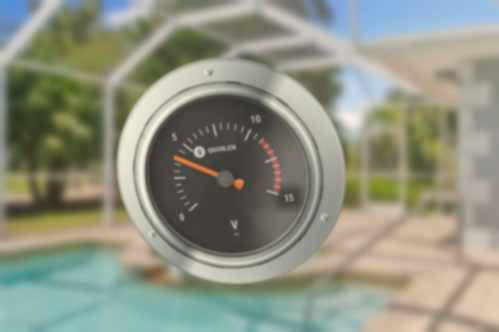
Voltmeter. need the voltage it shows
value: 4 V
